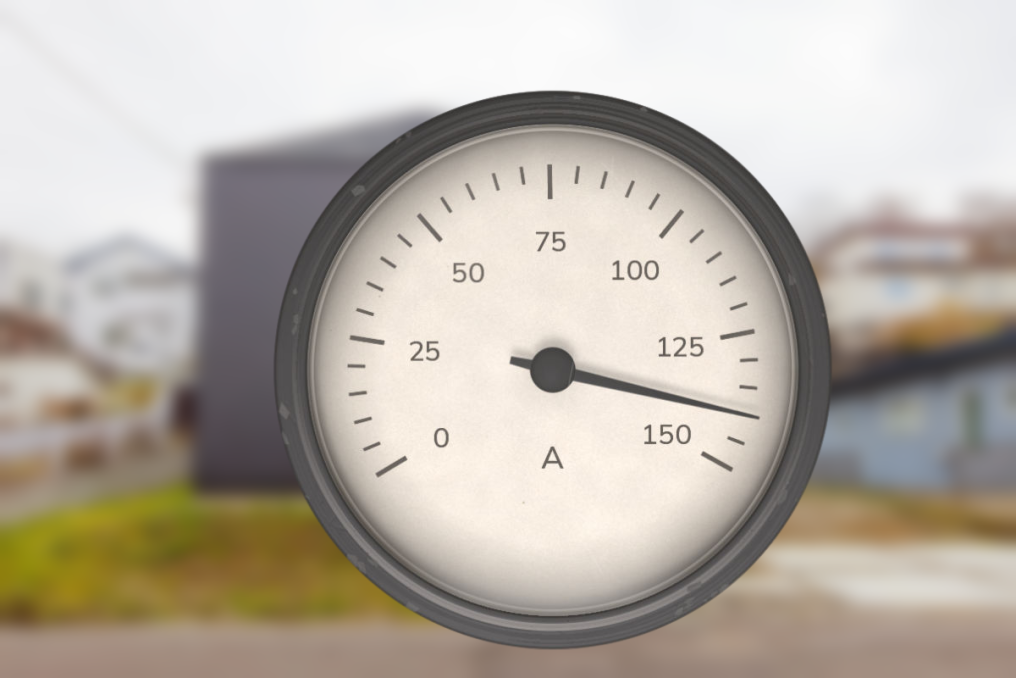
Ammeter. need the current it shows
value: 140 A
